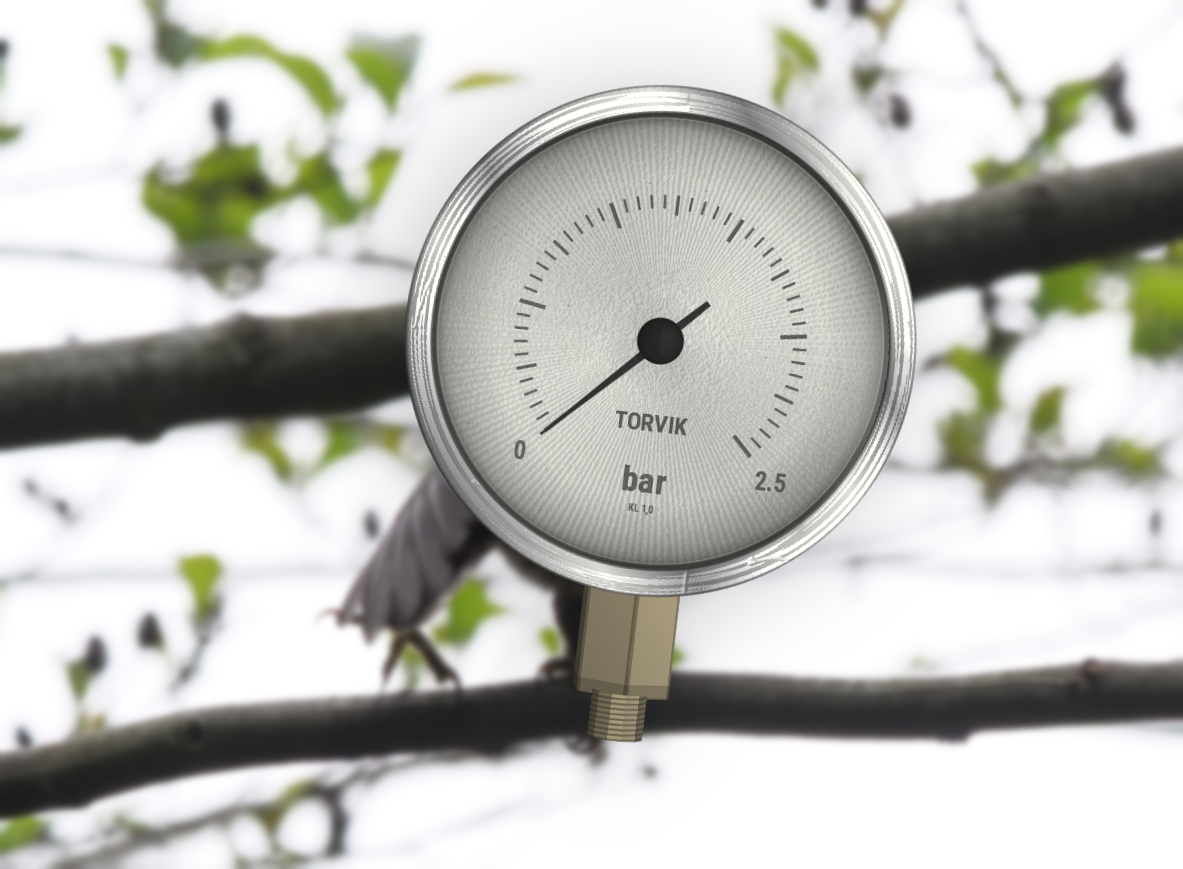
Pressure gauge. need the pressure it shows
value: 0 bar
